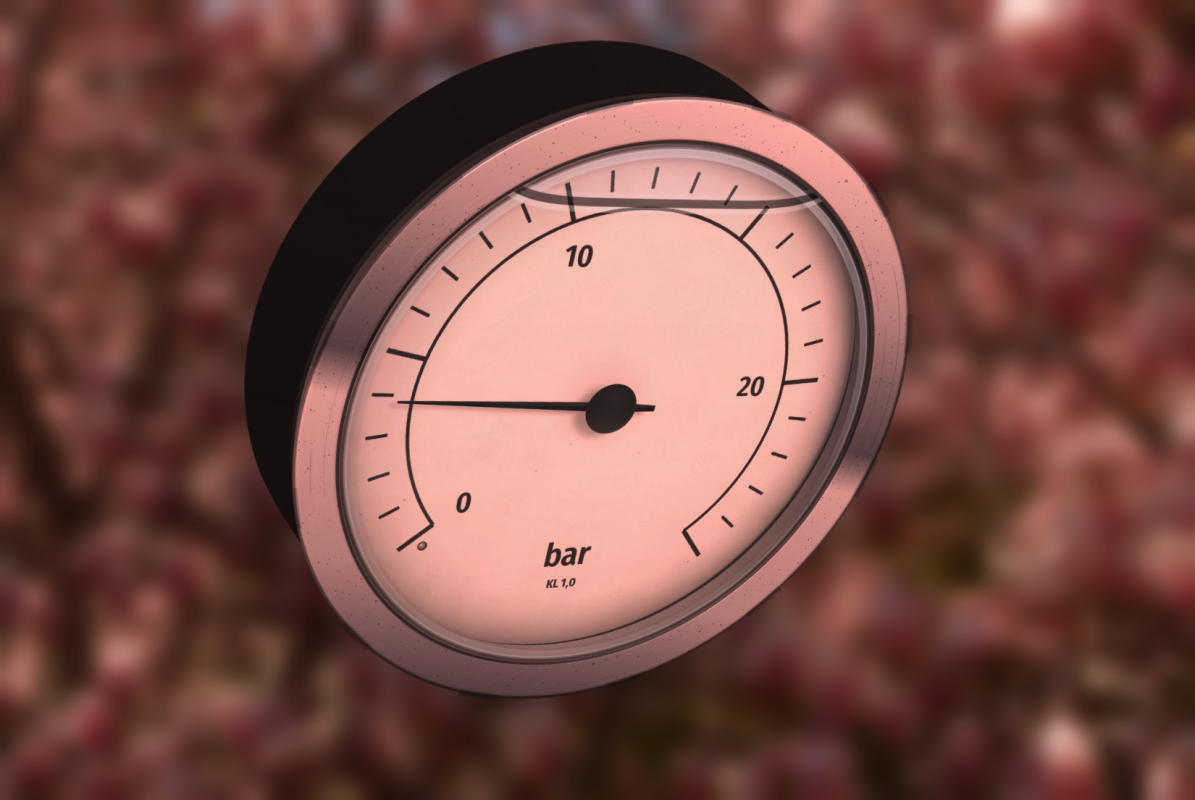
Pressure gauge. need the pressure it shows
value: 4 bar
